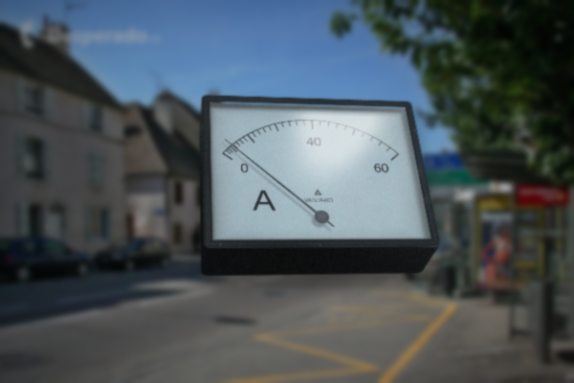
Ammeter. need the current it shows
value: 10 A
